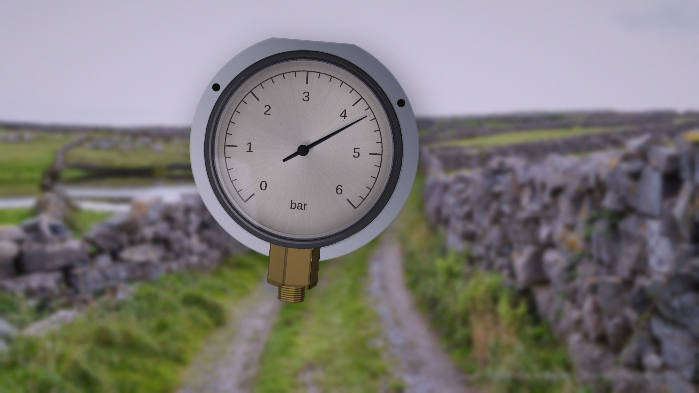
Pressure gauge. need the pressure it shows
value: 4.3 bar
